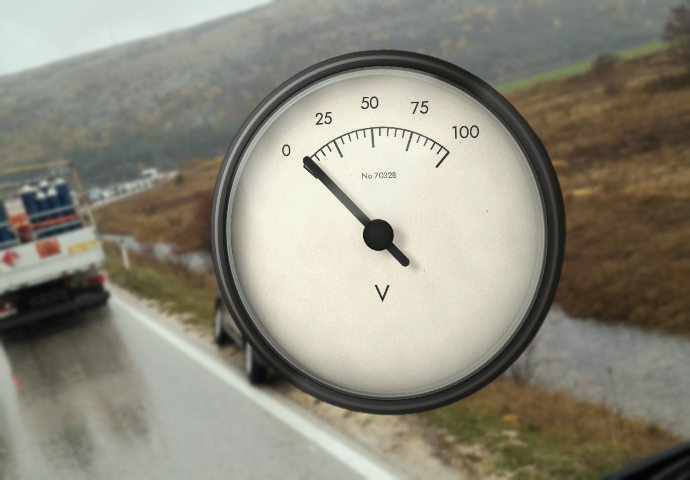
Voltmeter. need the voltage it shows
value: 5 V
